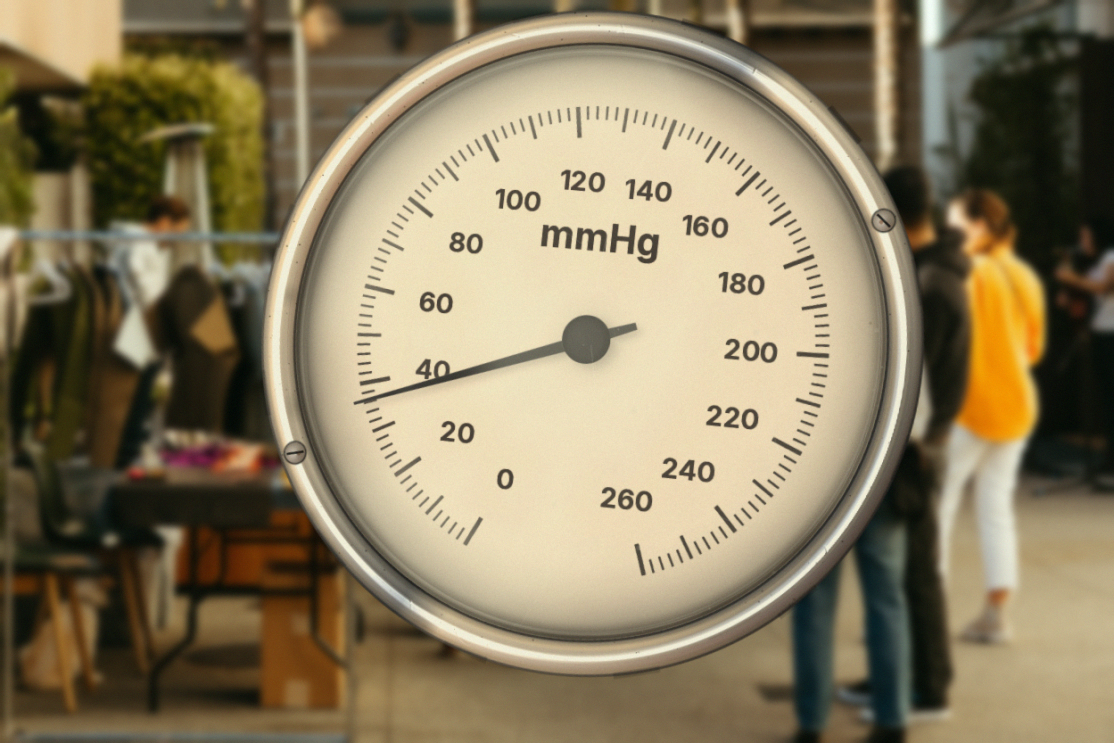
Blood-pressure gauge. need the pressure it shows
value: 36 mmHg
